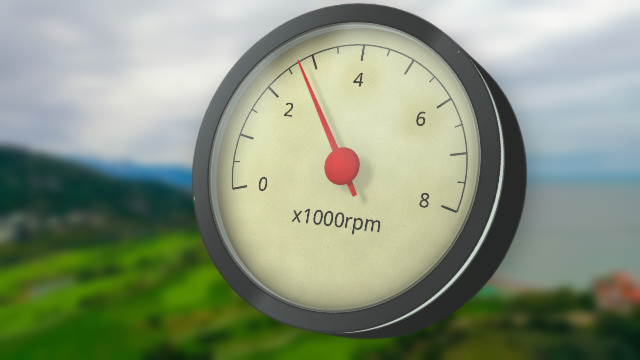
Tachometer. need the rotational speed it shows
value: 2750 rpm
